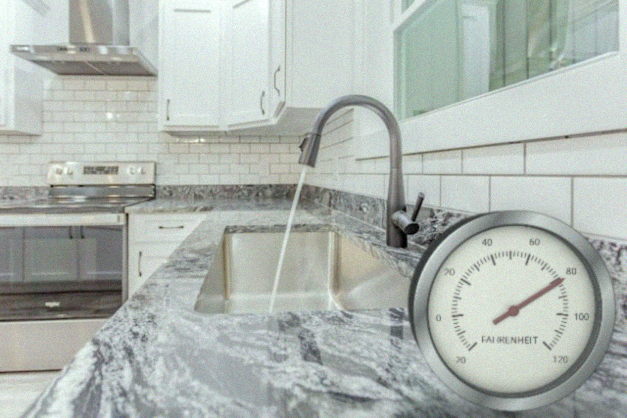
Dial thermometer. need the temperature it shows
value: 80 °F
